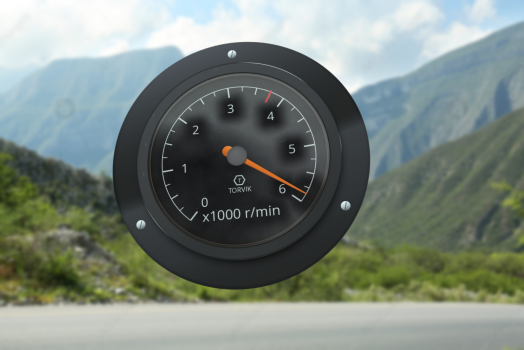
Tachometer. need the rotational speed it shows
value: 5875 rpm
